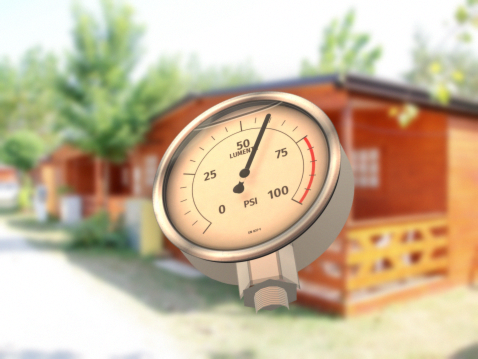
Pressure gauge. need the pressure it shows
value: 60 psi
